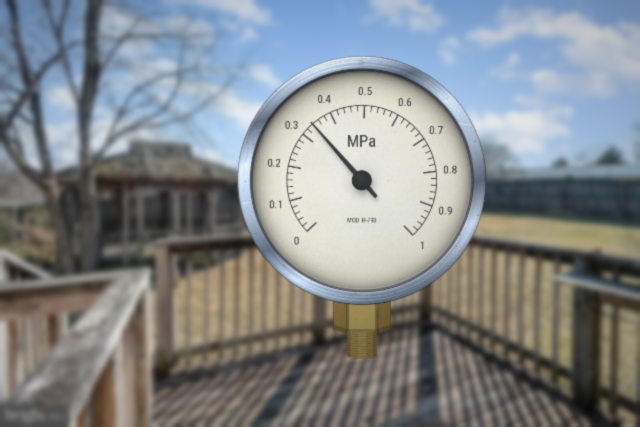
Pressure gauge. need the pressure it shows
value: 0.34 MPa
